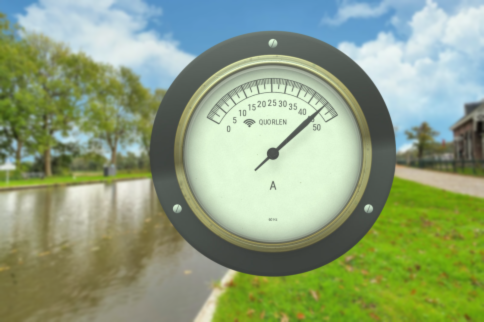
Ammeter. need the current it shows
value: 45 A
